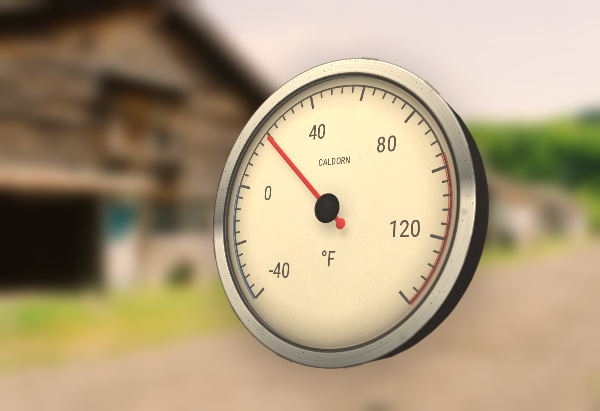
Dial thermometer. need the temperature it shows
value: 20 °F
